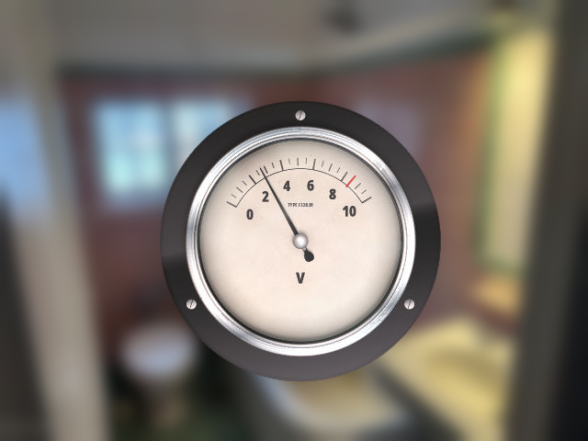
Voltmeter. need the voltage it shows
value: 2.75 V
